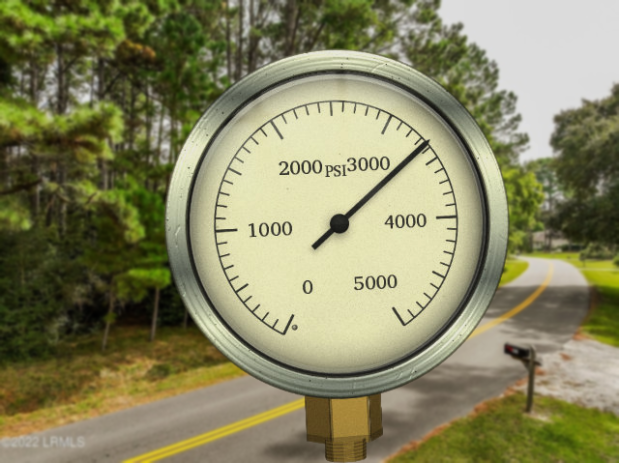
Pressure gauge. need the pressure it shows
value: 3350 psi
